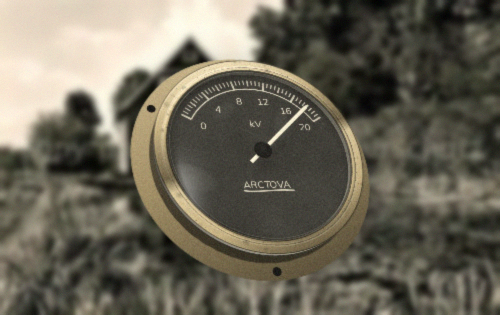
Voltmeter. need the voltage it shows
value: 18 kV
